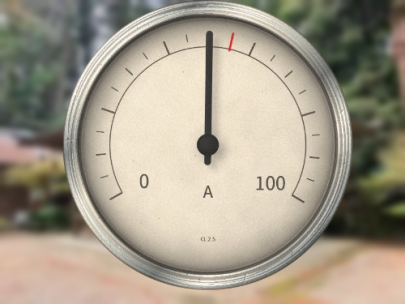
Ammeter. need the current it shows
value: 50 A
